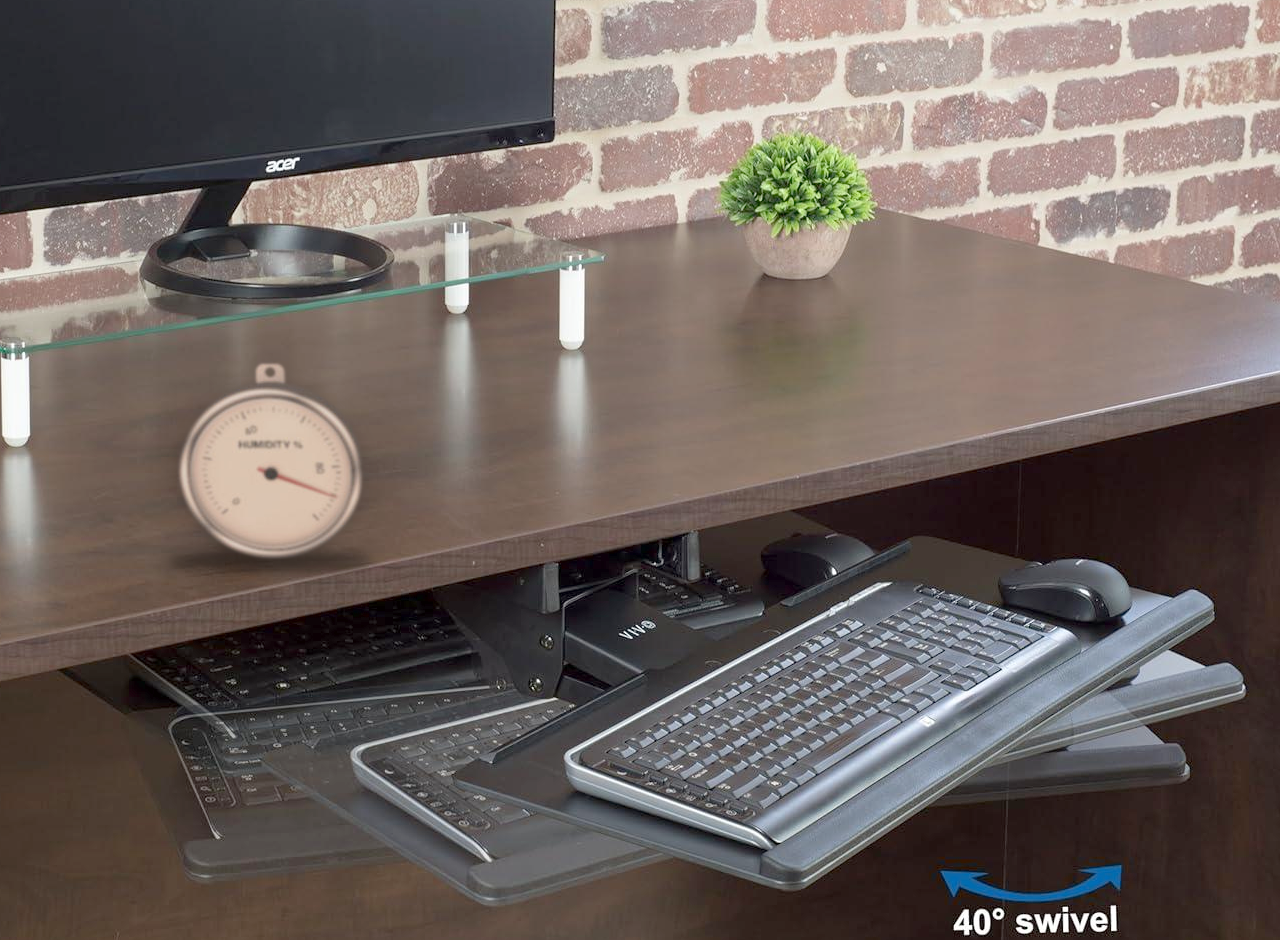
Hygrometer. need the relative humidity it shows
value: 90 %
